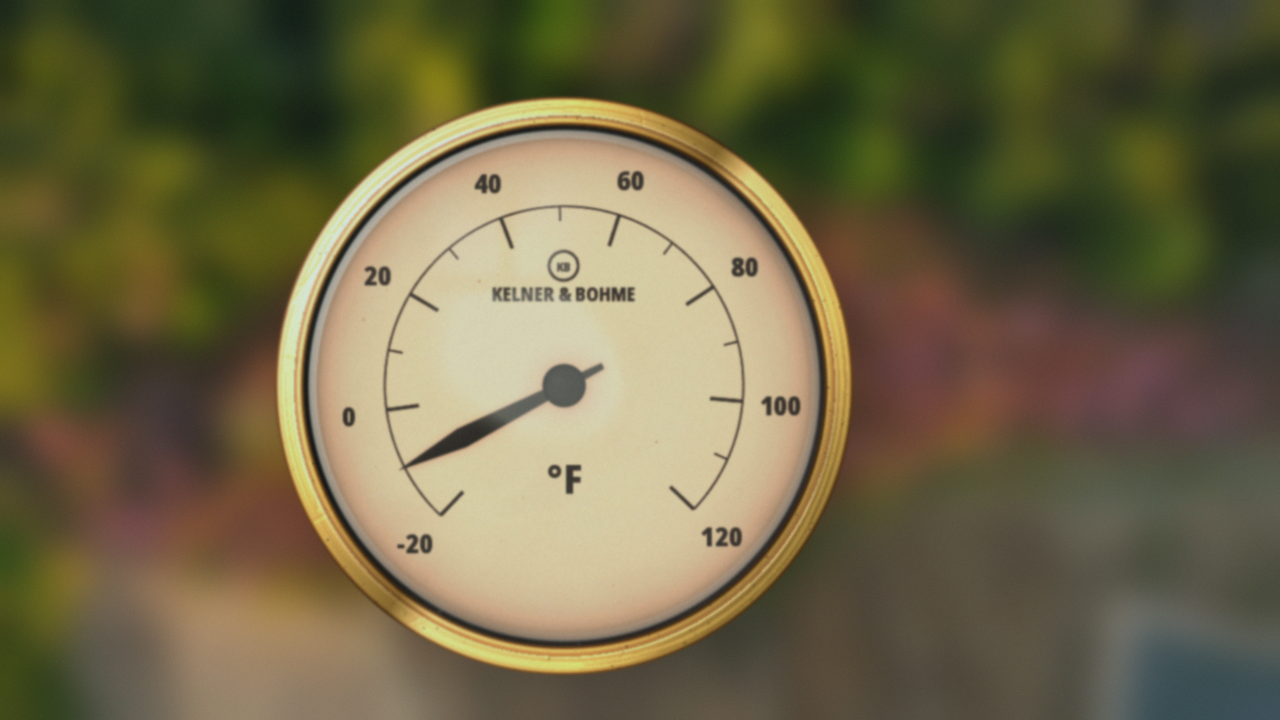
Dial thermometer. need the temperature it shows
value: -10 °F
